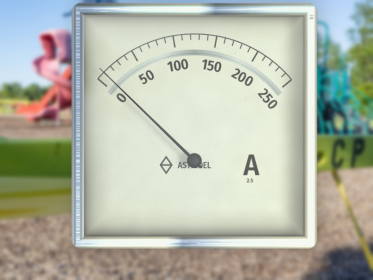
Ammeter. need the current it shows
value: 10 A
